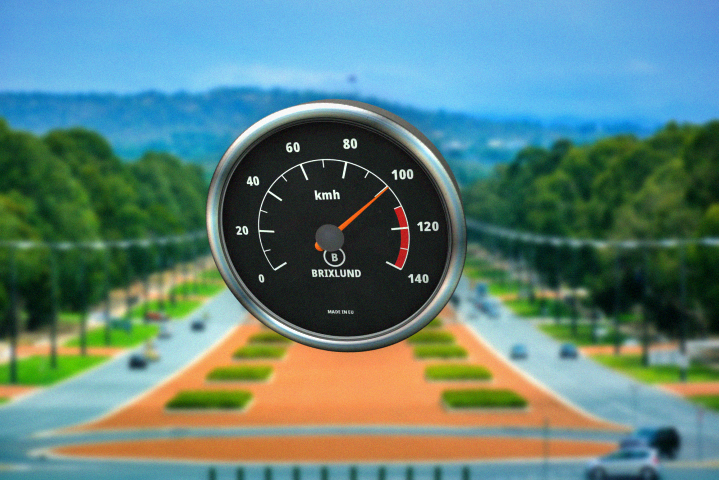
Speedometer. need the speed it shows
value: 100 km/h
